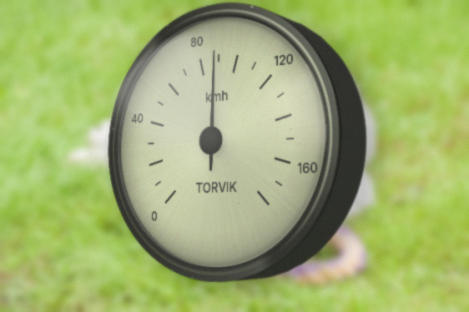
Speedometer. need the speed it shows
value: 90 km/h
